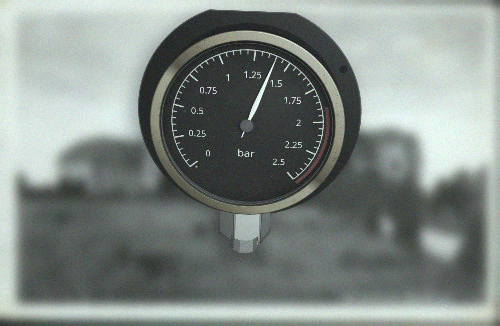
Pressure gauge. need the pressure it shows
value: 1.4 bar
